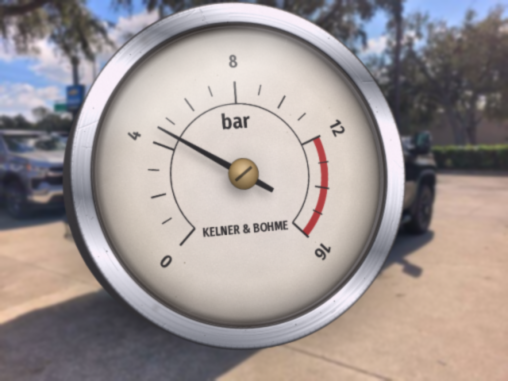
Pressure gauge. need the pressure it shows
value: 4.5 bar
